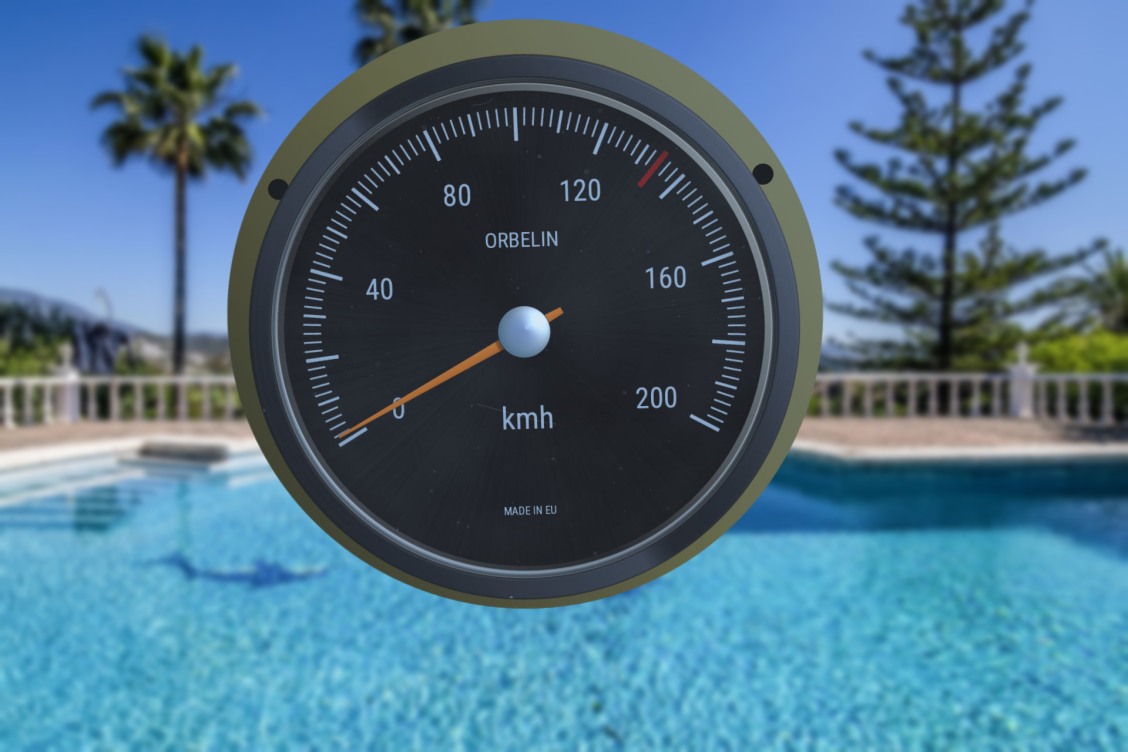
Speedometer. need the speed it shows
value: 2 km/h
